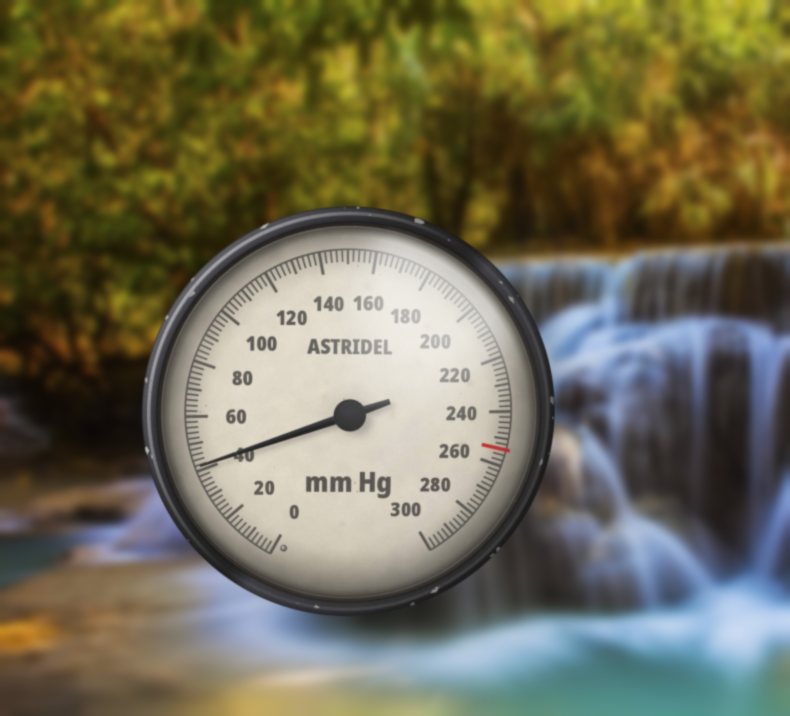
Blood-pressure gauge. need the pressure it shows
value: 42 mmHg
